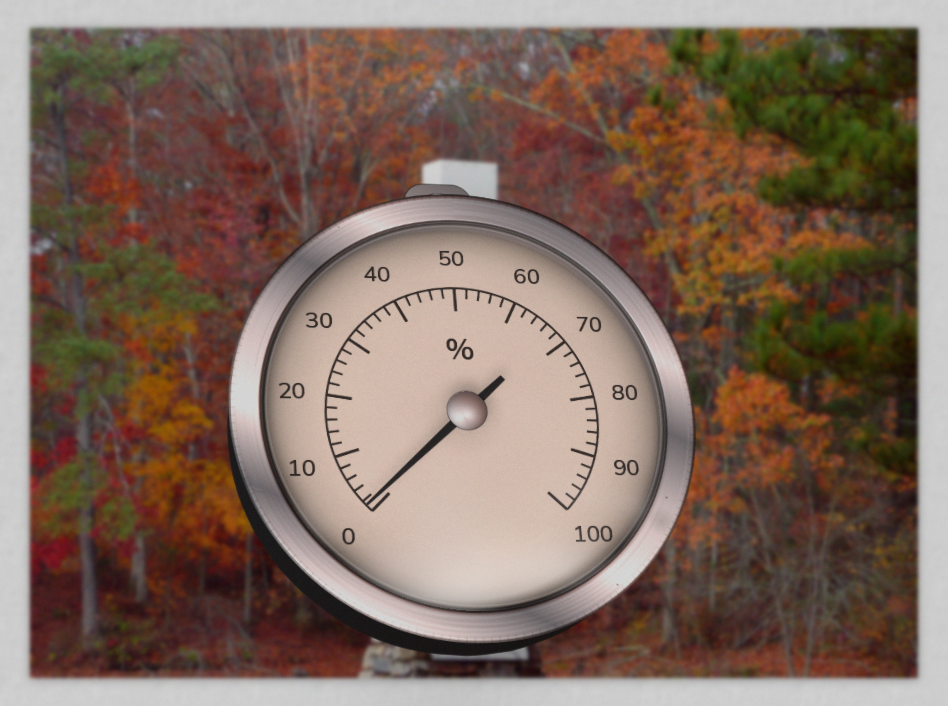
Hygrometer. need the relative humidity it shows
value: 1 %
